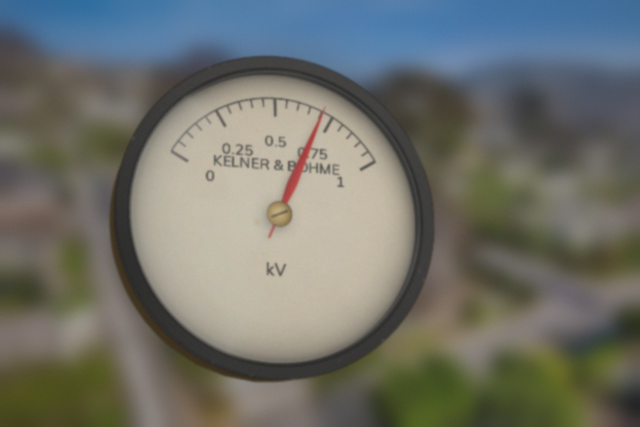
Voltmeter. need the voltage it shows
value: 0.7 kV
